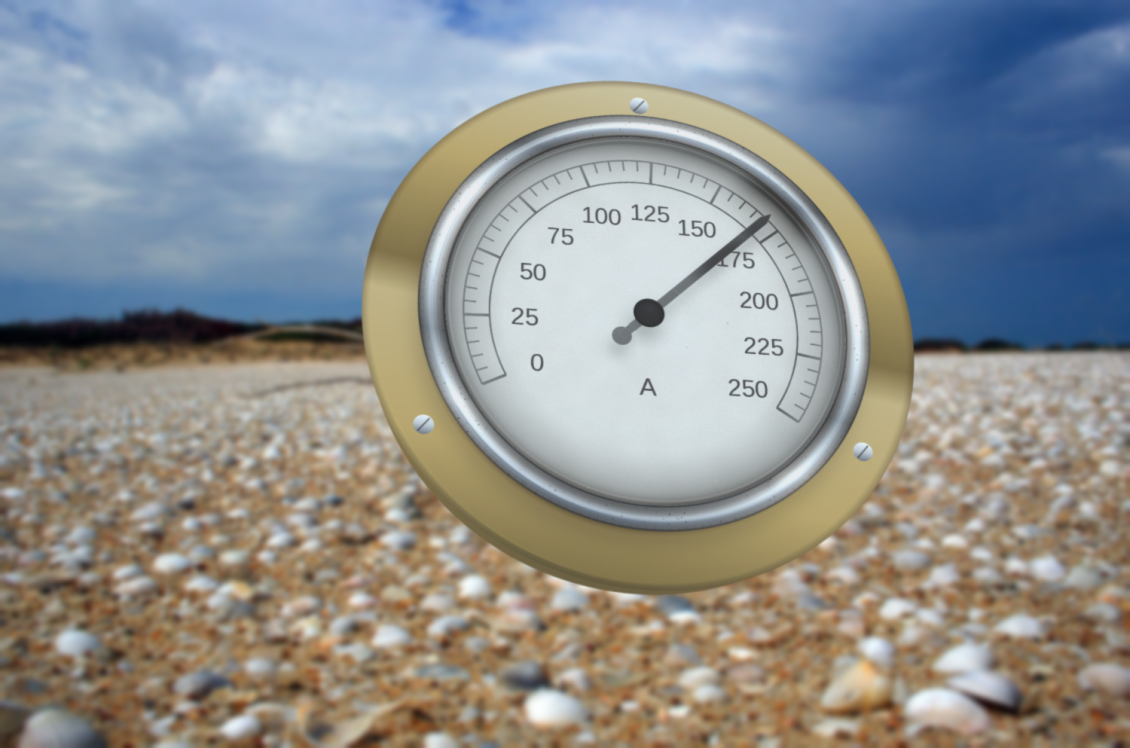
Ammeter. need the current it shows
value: 170 A
